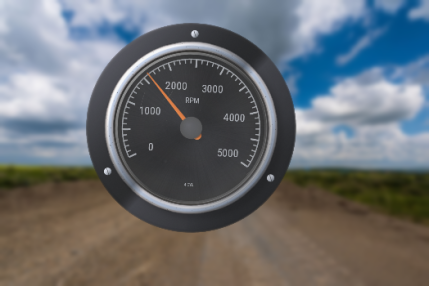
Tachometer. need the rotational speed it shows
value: 1600 rpm
